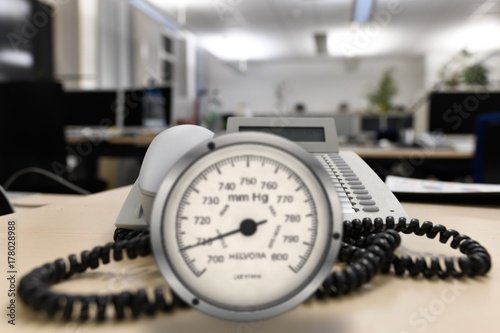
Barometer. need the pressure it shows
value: 710 mmHg
